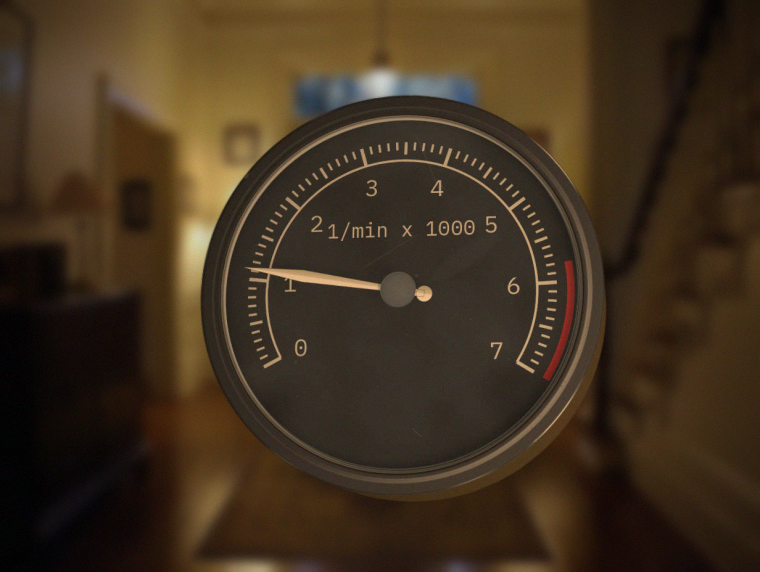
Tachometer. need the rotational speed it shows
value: 1100 rpm
